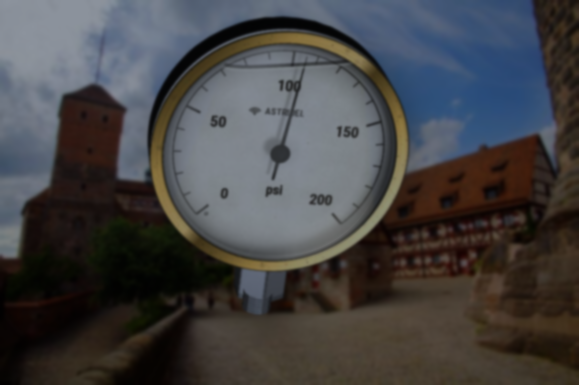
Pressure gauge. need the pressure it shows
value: 105 psi
